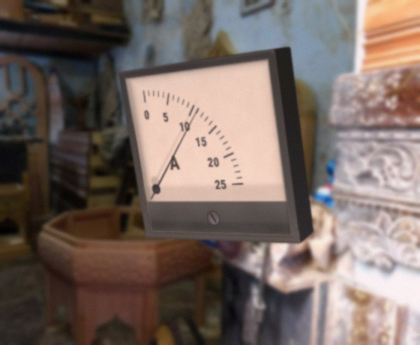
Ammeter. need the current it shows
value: 11 A
